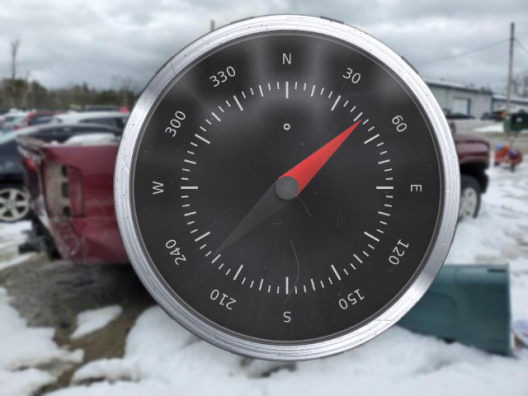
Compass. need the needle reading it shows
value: 47.5 °
